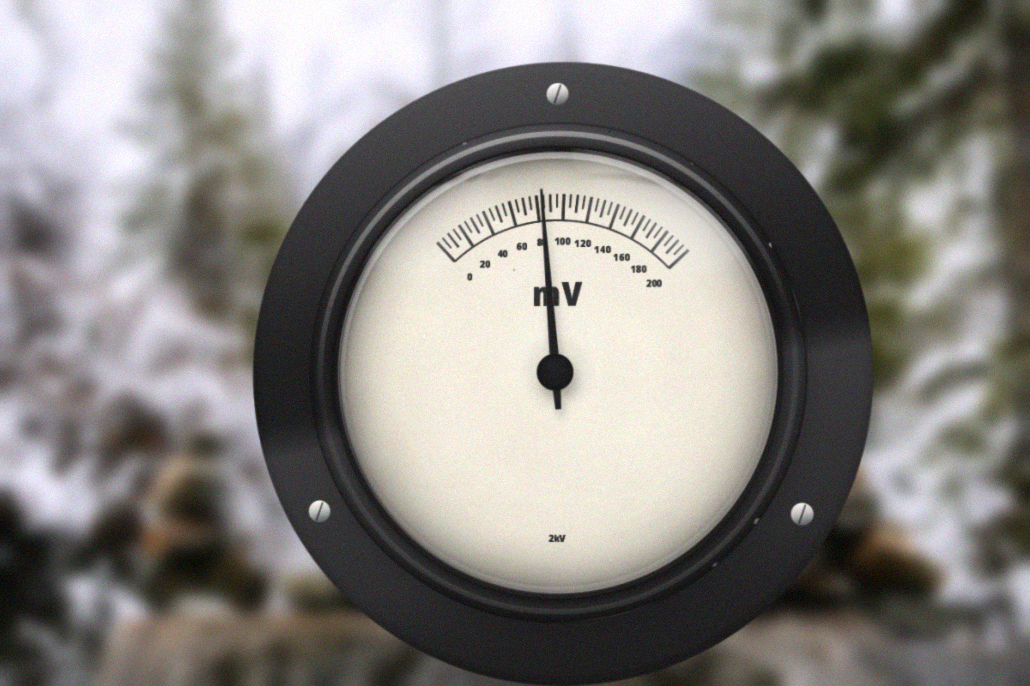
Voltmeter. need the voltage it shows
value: 85 mV
